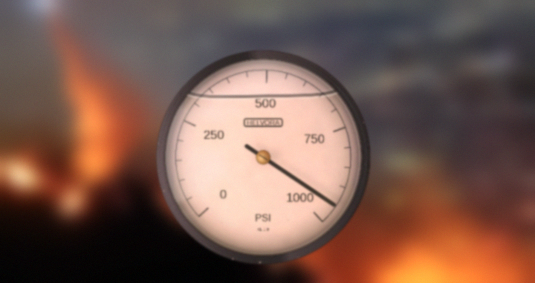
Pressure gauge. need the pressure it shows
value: 950 psi
